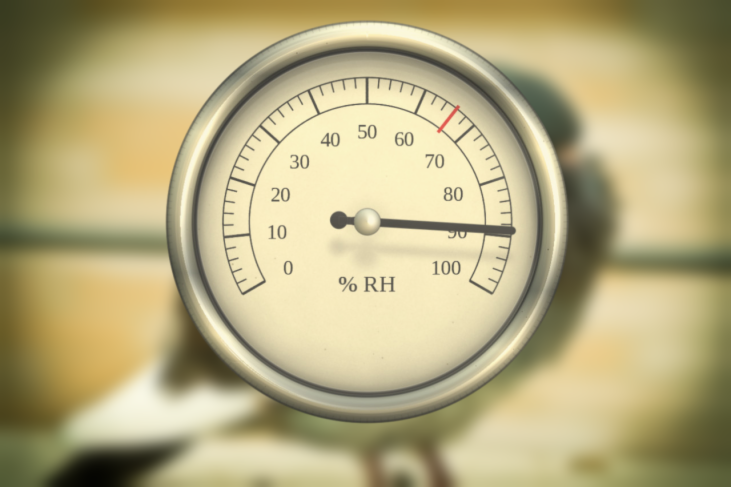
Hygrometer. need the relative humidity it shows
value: 89 %
